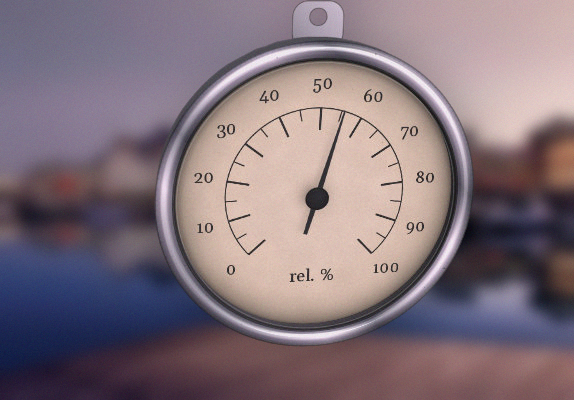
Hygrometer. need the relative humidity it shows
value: 55 %
